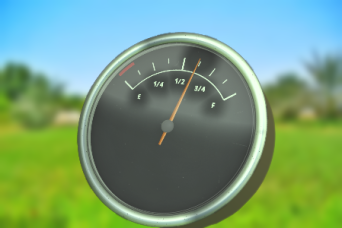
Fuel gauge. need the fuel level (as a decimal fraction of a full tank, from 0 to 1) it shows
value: 0.625
